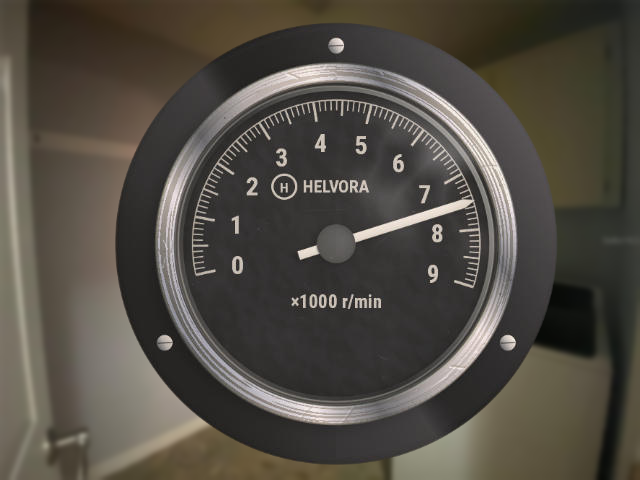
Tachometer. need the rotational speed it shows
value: 7500 rpm
